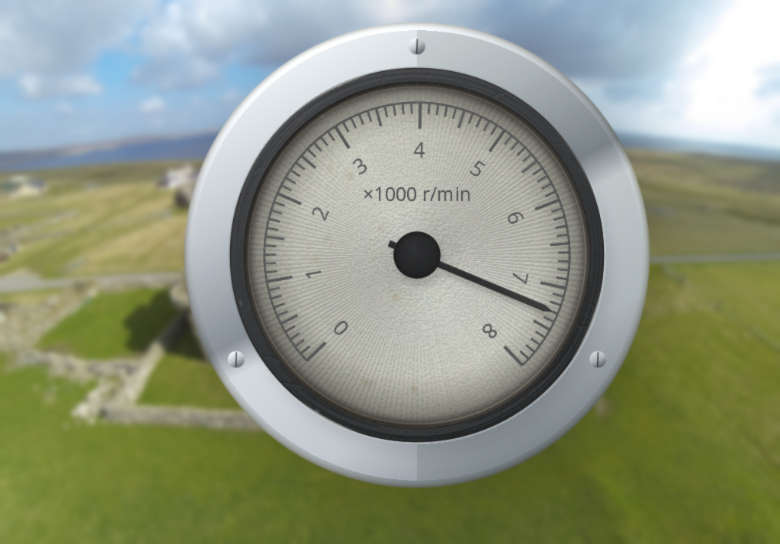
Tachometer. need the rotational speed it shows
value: 7300 rpm
